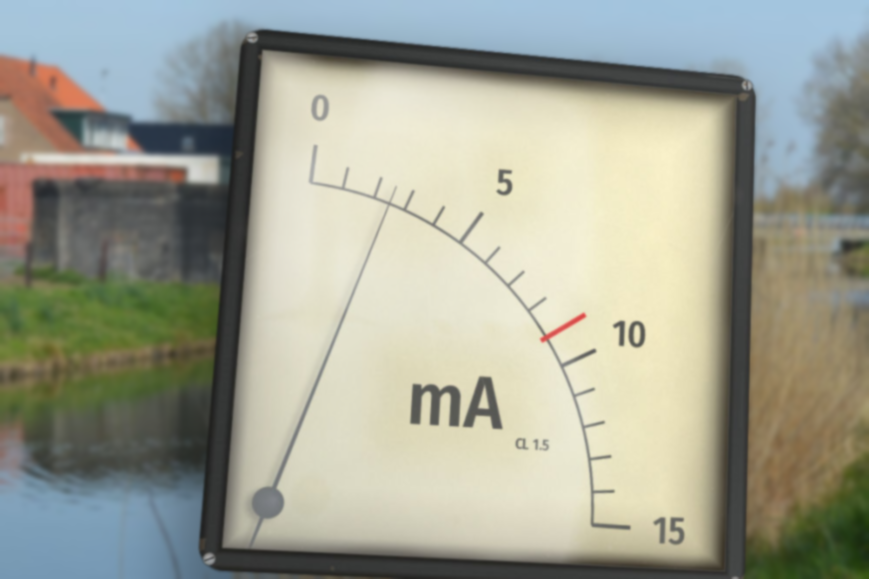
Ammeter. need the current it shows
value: 2.5 mA
